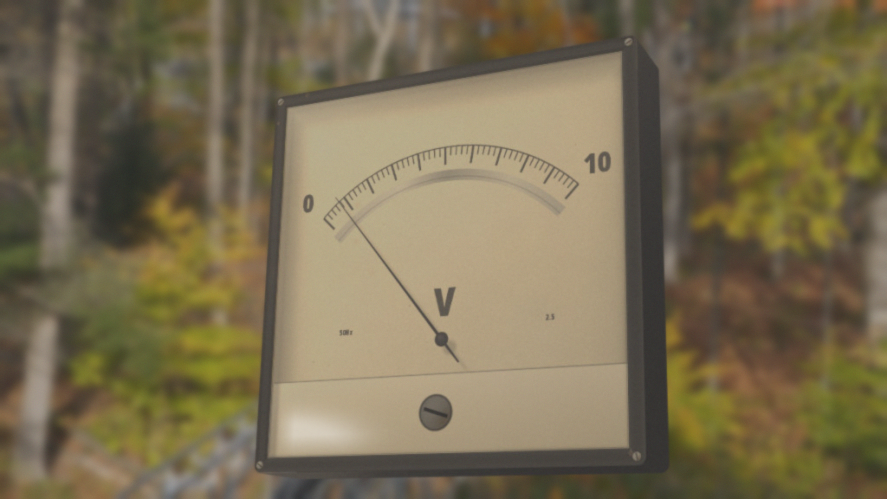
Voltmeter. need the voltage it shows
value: 0.8 V
